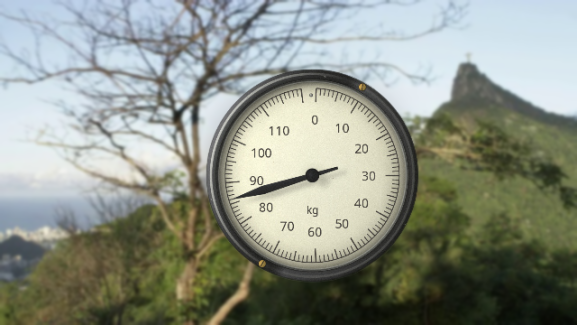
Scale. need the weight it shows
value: 86 kg
